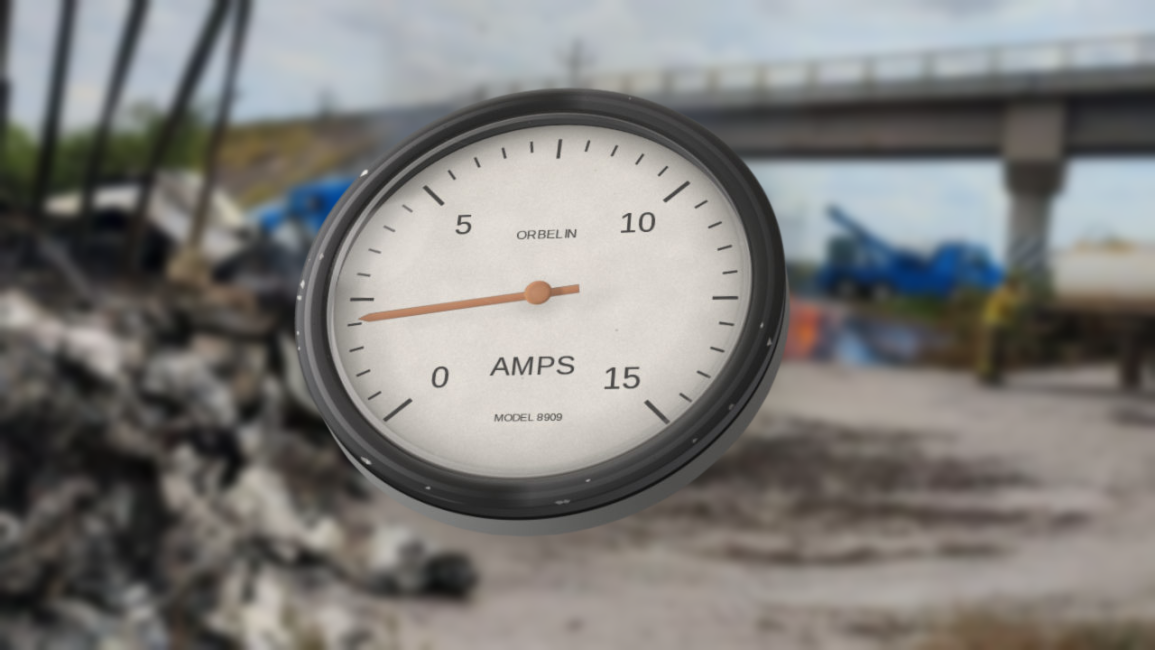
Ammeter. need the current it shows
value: 2 A
